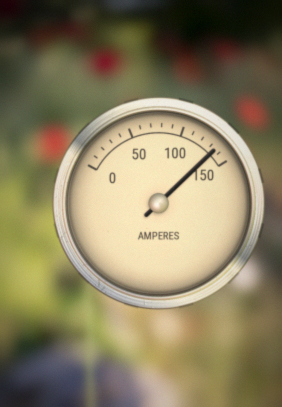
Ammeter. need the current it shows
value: 135 A
